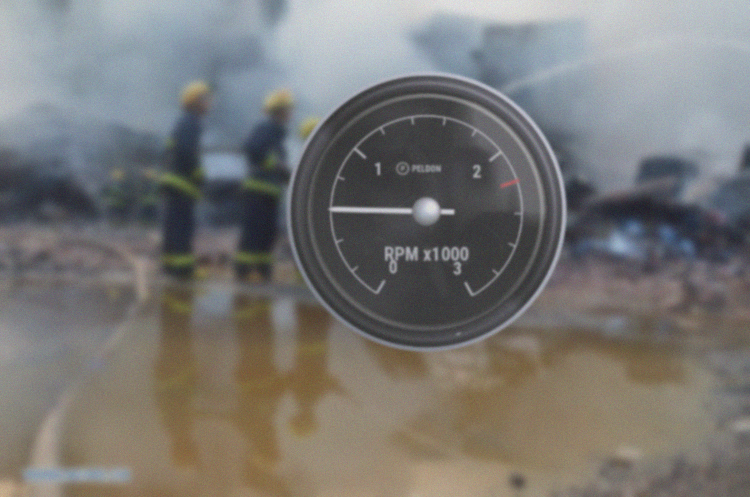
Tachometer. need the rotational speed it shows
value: 600 rpm
